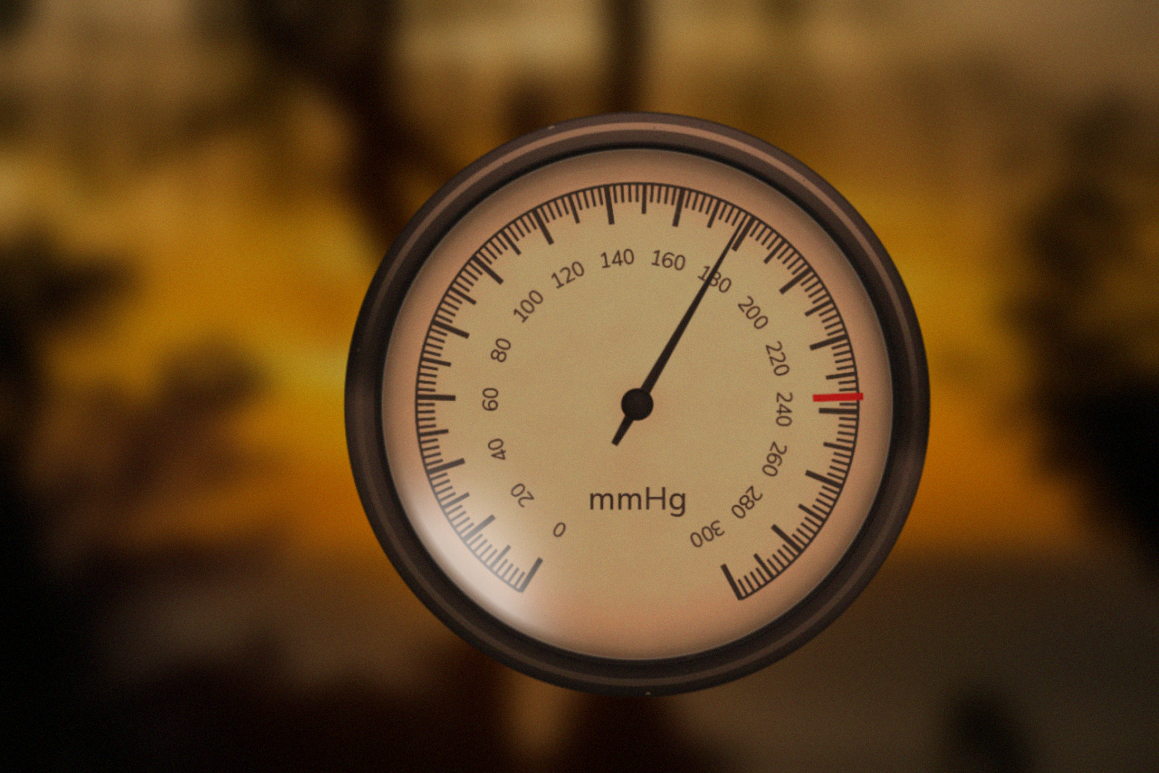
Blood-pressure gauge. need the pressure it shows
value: 178 mmHg
